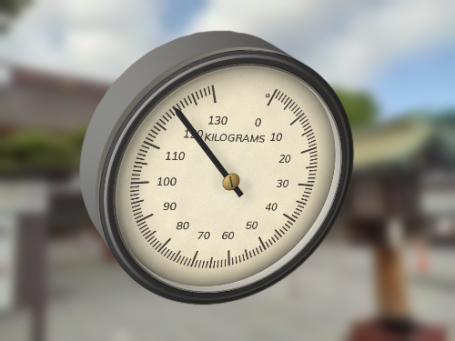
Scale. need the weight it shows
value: 120 kg
